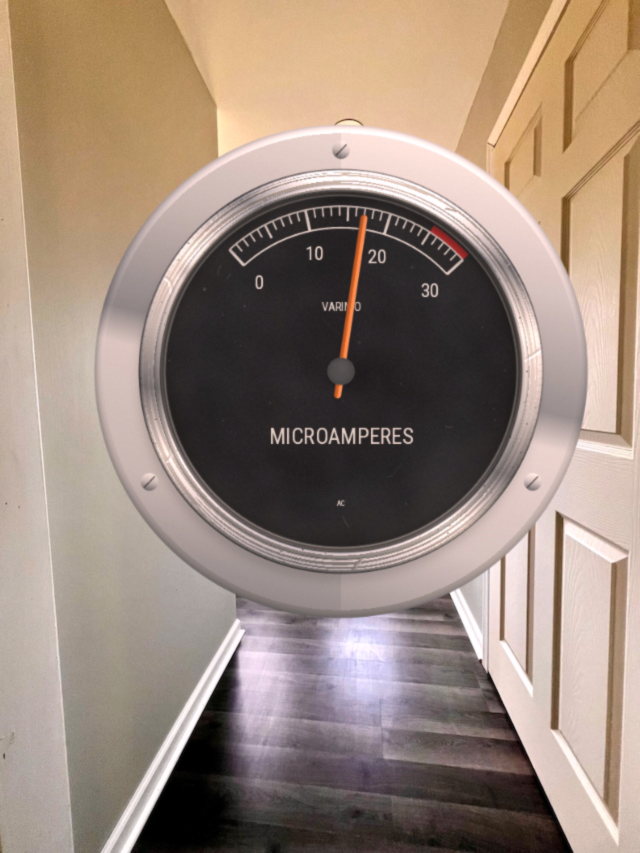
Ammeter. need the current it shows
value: 17 µA
